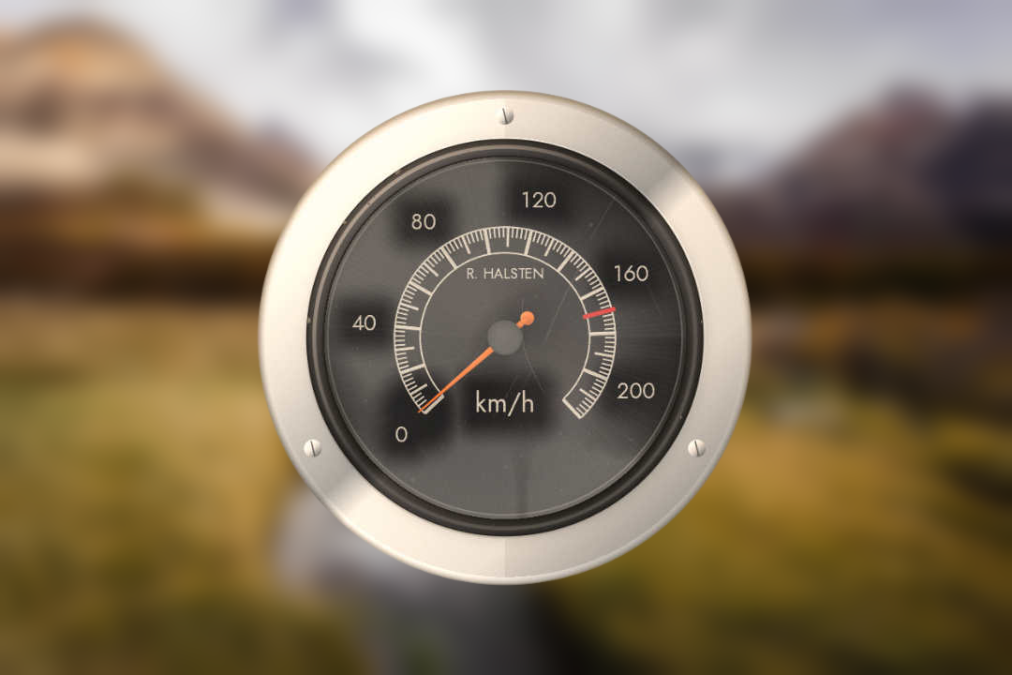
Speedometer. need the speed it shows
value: 2 km/h
